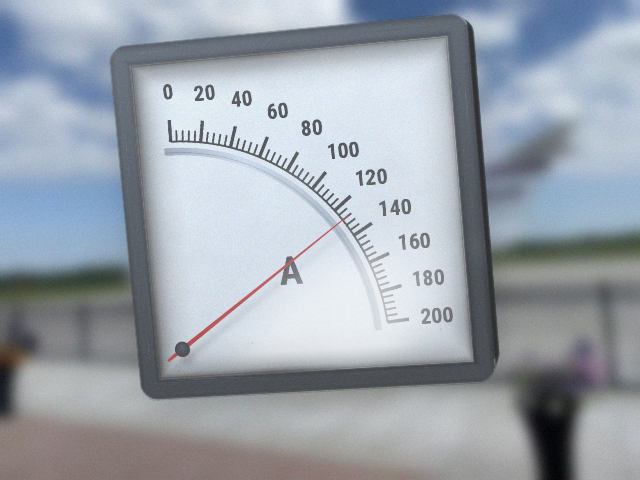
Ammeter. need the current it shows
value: 128 A
